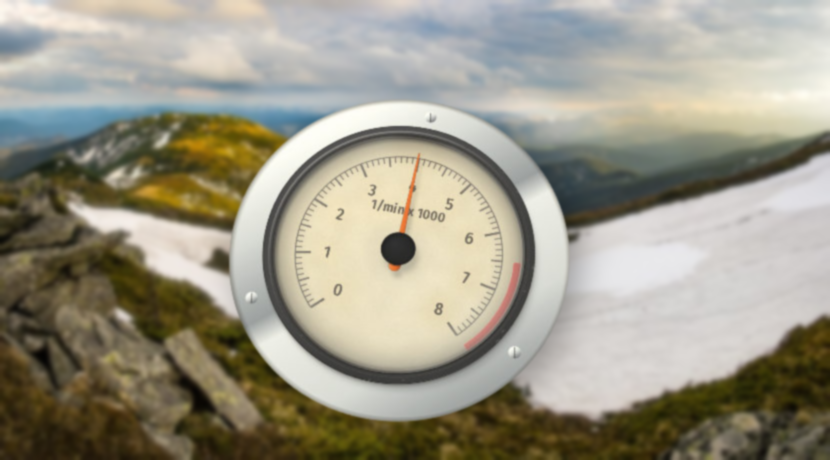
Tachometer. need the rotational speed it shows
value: 4000 rpm
